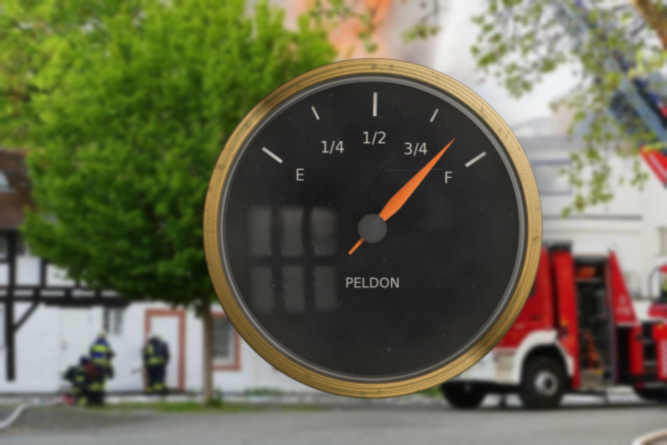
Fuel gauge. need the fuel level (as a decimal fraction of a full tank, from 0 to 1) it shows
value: 0.875
